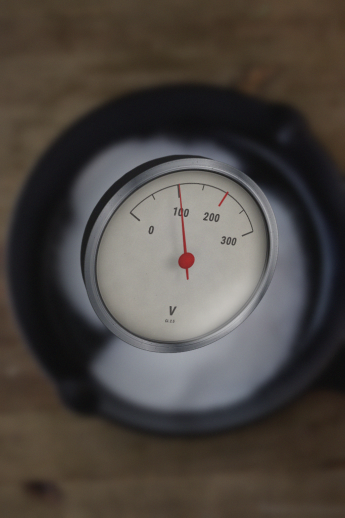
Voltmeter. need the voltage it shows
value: 100 V
